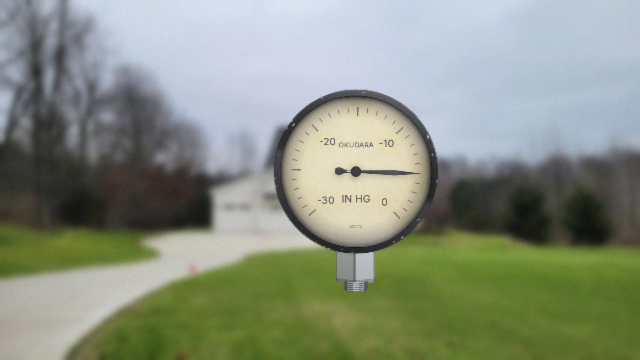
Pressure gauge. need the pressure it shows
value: -5 inHg
